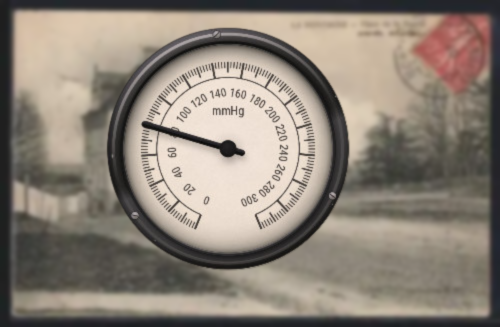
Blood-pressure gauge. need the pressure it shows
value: 80 mmHg
